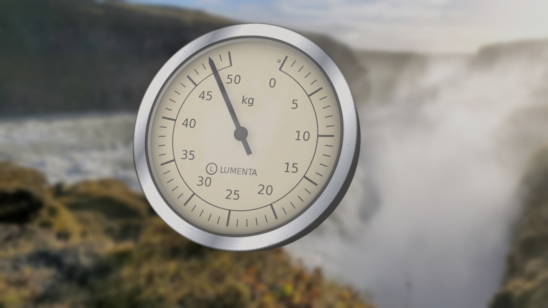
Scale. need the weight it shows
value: 48 kg
